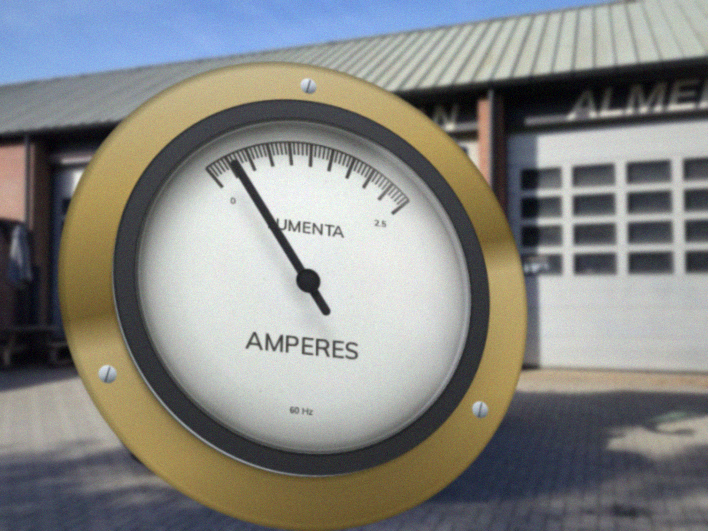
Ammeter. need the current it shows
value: 0.25 A
